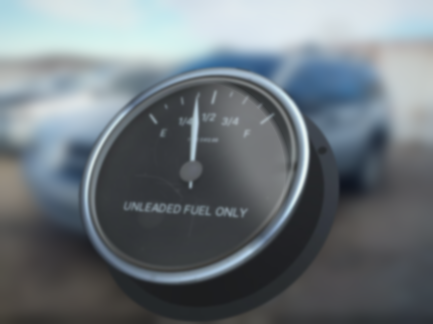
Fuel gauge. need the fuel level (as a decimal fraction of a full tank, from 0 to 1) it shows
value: 0.375
